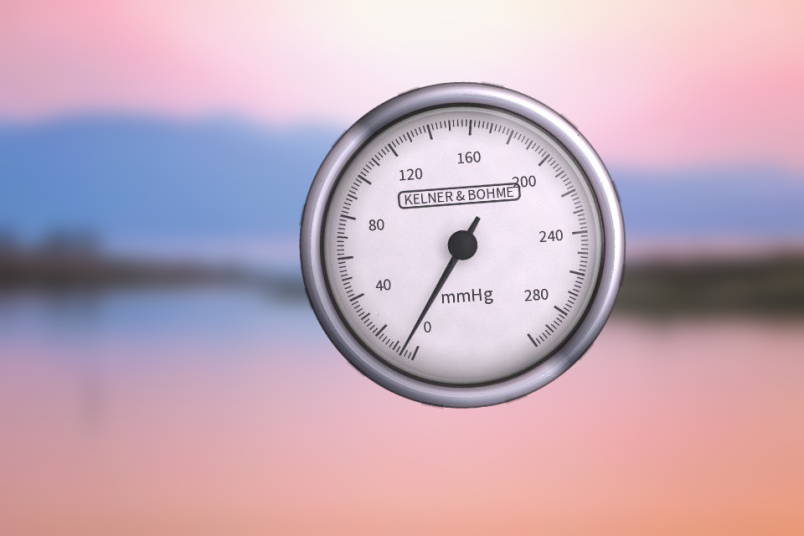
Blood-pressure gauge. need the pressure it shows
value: 6 mmHg
